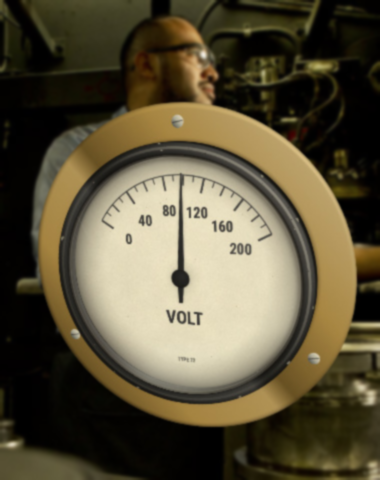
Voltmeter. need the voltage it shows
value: 100 V
